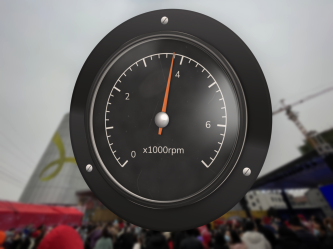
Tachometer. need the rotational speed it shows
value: 3800 rpm
